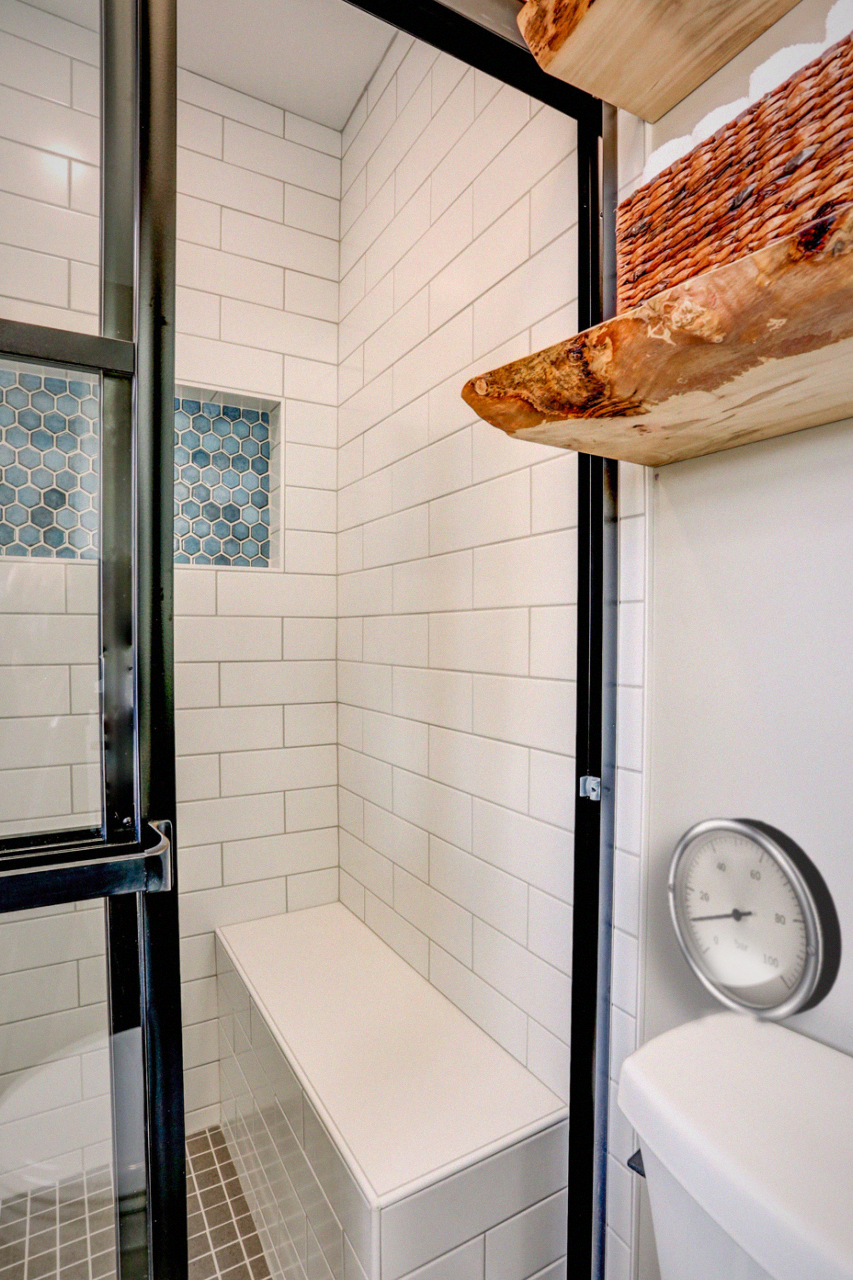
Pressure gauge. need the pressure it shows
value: 10 bar
